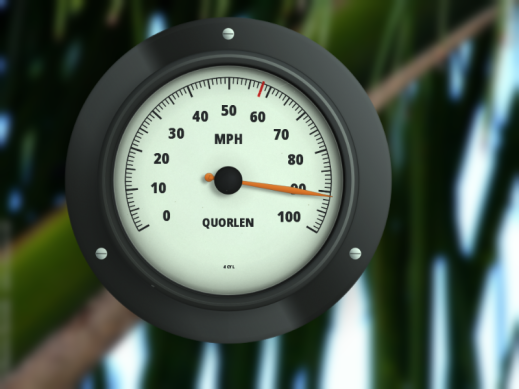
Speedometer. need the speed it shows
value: 91 mph
